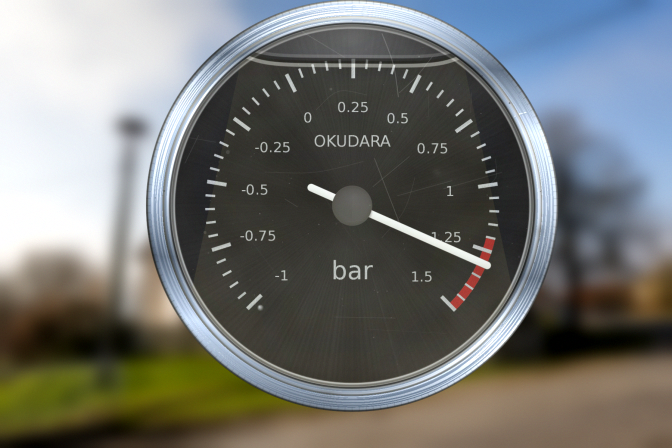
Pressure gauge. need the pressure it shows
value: 1.3 bar
